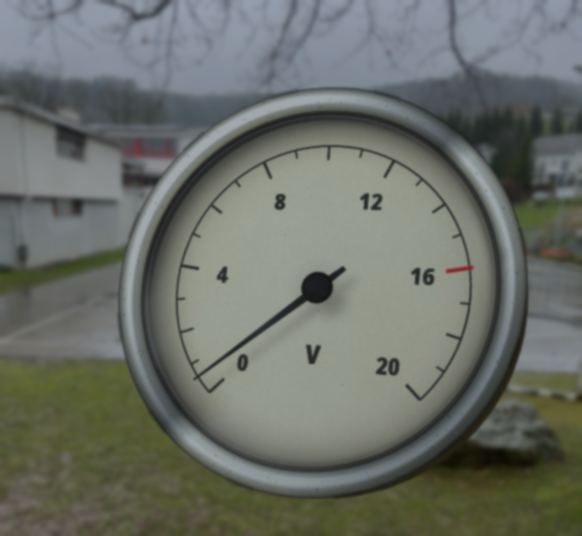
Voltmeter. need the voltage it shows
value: 0.5 V
